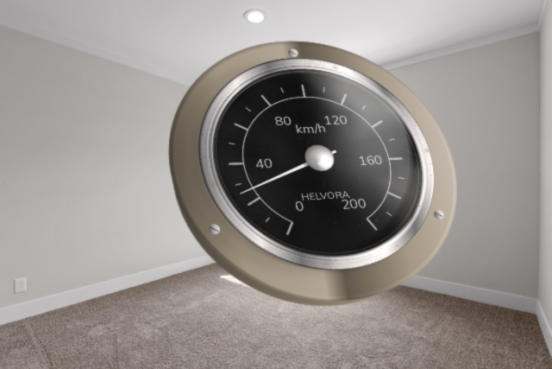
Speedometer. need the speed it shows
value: 25 km/h
